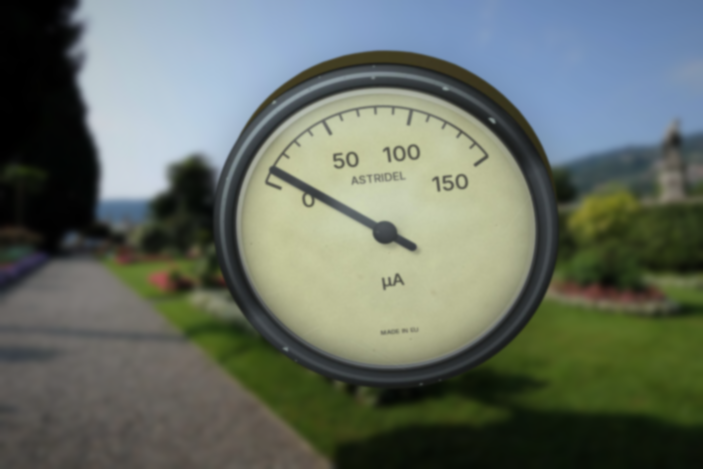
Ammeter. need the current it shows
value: 10 µA
